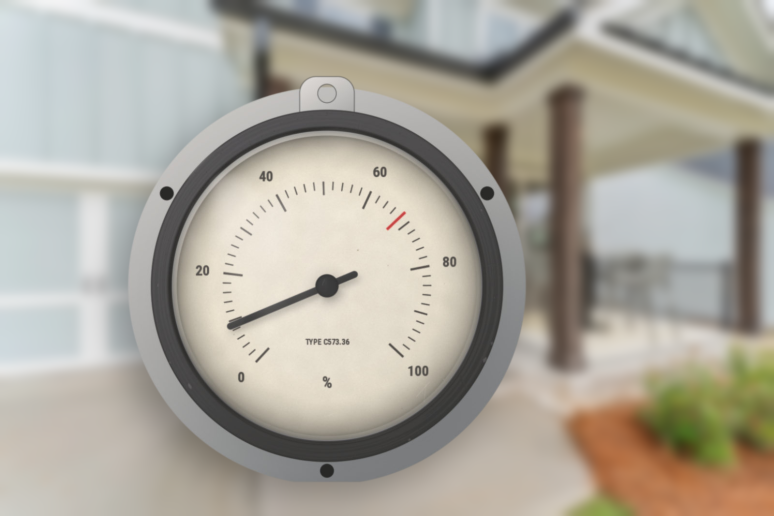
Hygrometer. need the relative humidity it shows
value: 9 %
